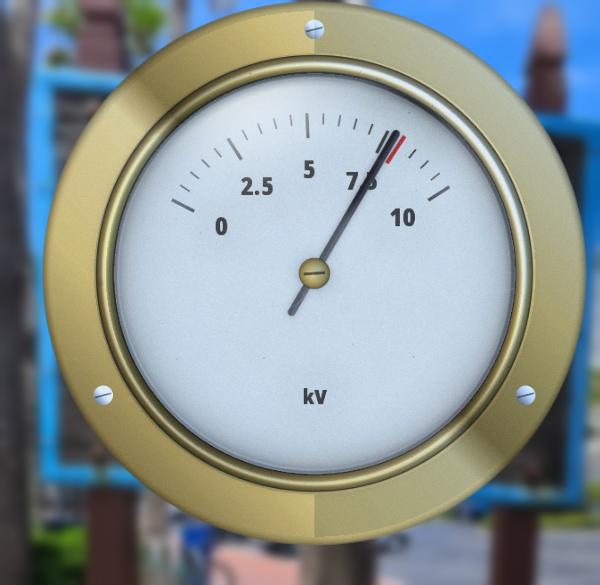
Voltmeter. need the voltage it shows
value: 7.75 kV
